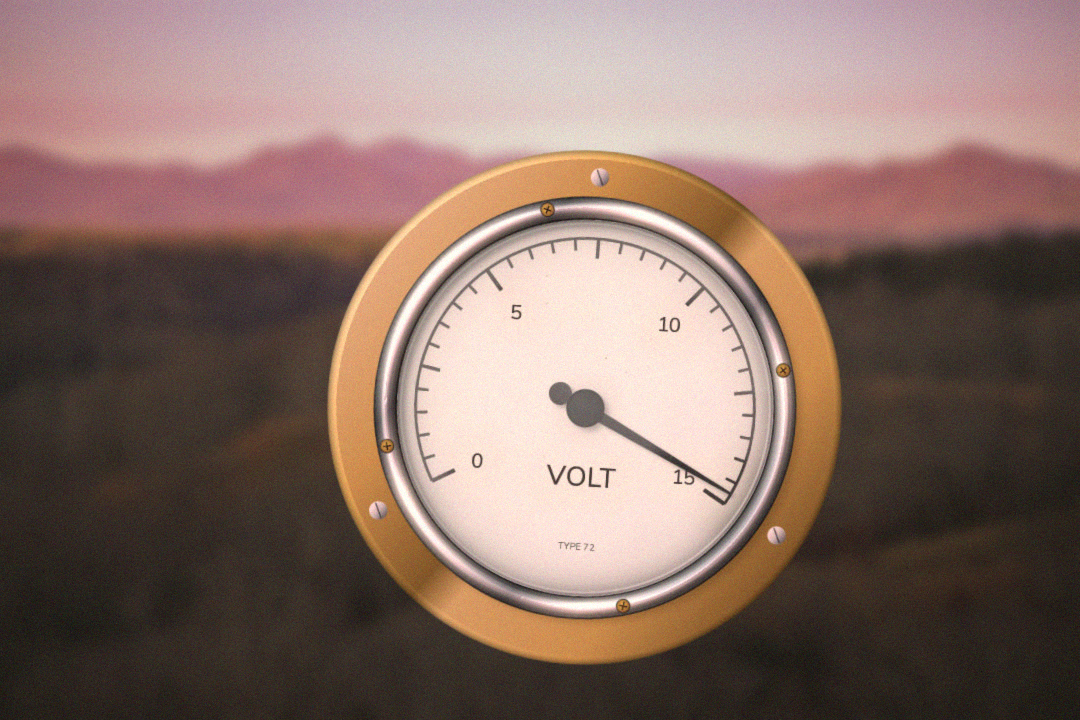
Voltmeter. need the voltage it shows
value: 14.75 V
